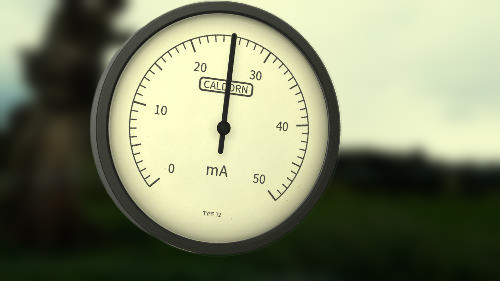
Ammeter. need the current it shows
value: 25 mA
